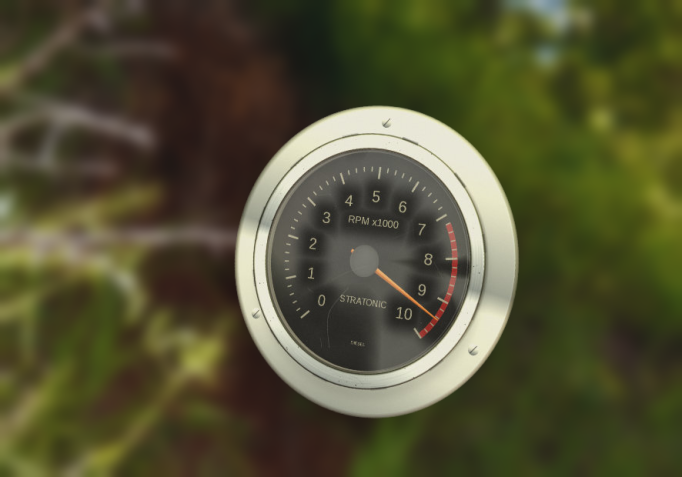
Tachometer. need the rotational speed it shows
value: 9400 rpm
